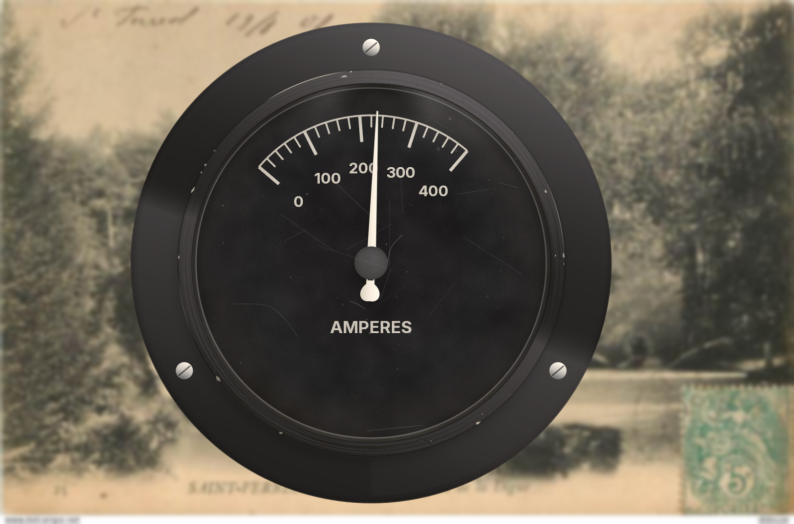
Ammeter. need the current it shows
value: 230 A
